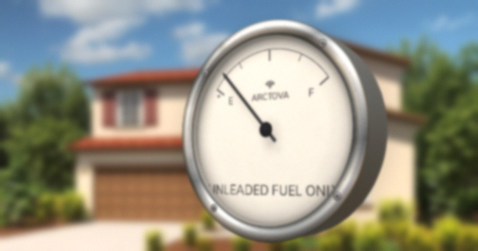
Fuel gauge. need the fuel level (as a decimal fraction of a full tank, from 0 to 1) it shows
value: 0.125
